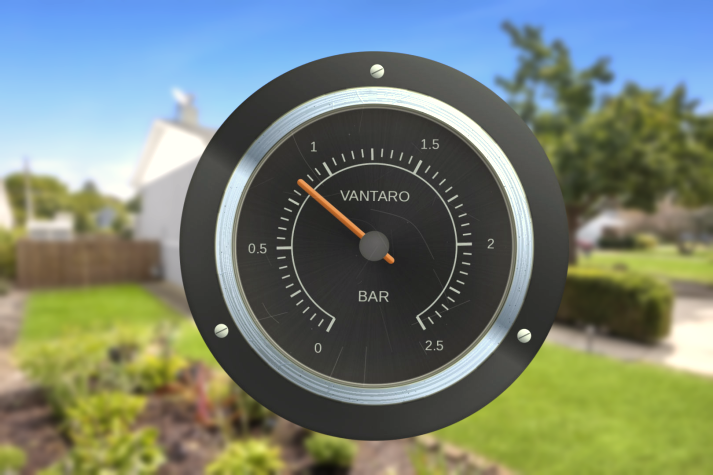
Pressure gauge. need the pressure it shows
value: 0.85 bar
